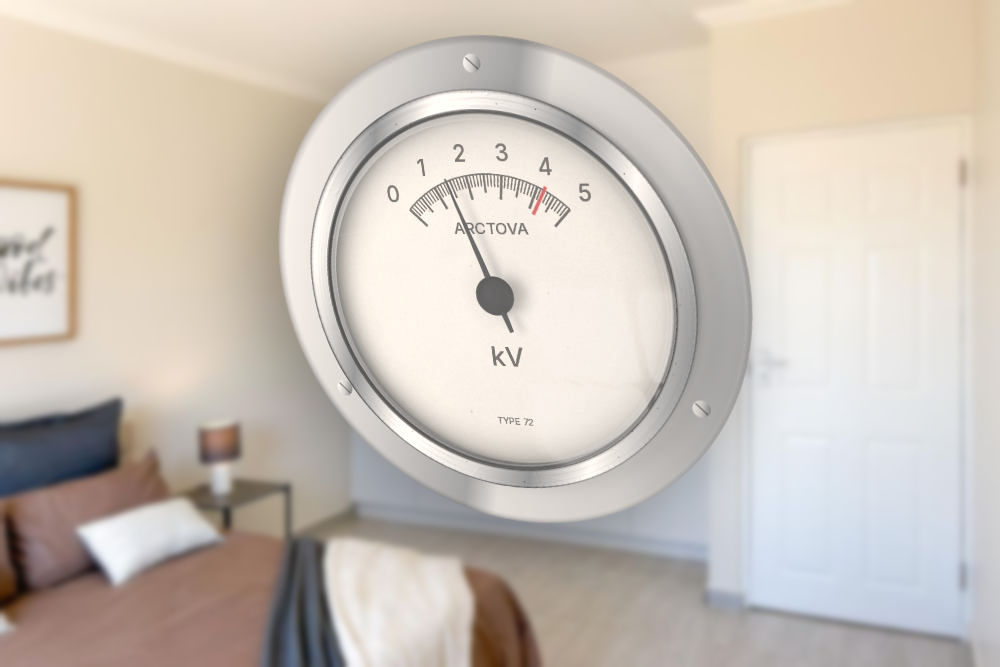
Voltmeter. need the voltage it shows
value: 1.5 kV
